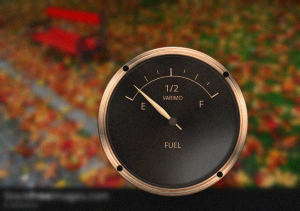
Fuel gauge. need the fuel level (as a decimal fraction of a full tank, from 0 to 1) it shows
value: 0.125
